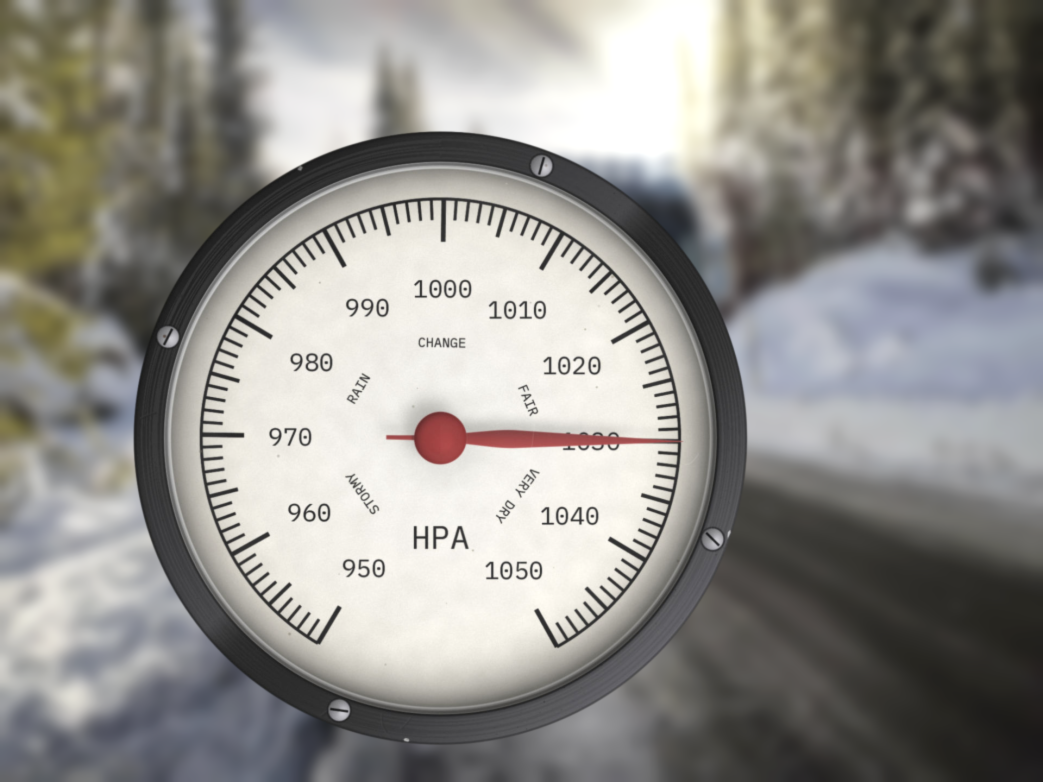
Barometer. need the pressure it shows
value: 1030 hPa
